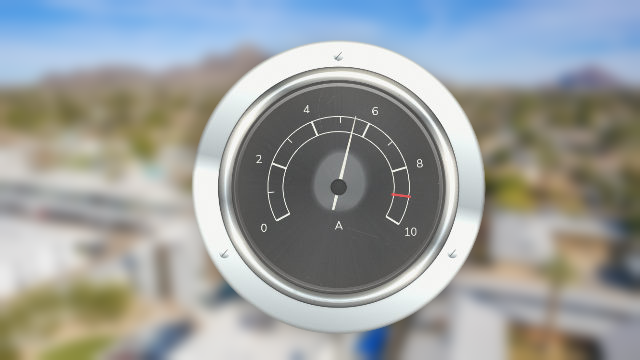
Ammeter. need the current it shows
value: 5.5 A
